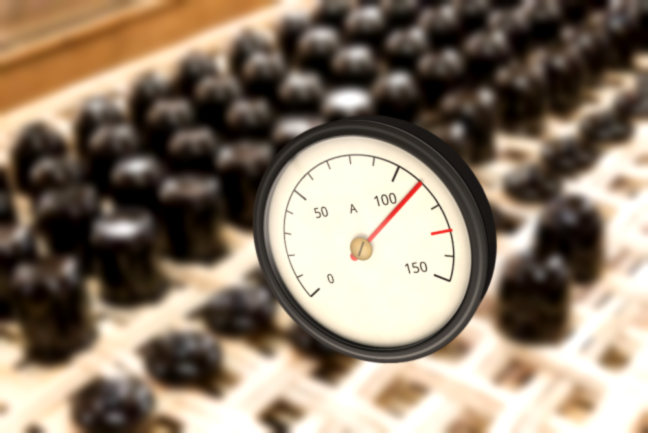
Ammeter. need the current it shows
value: 110 A
